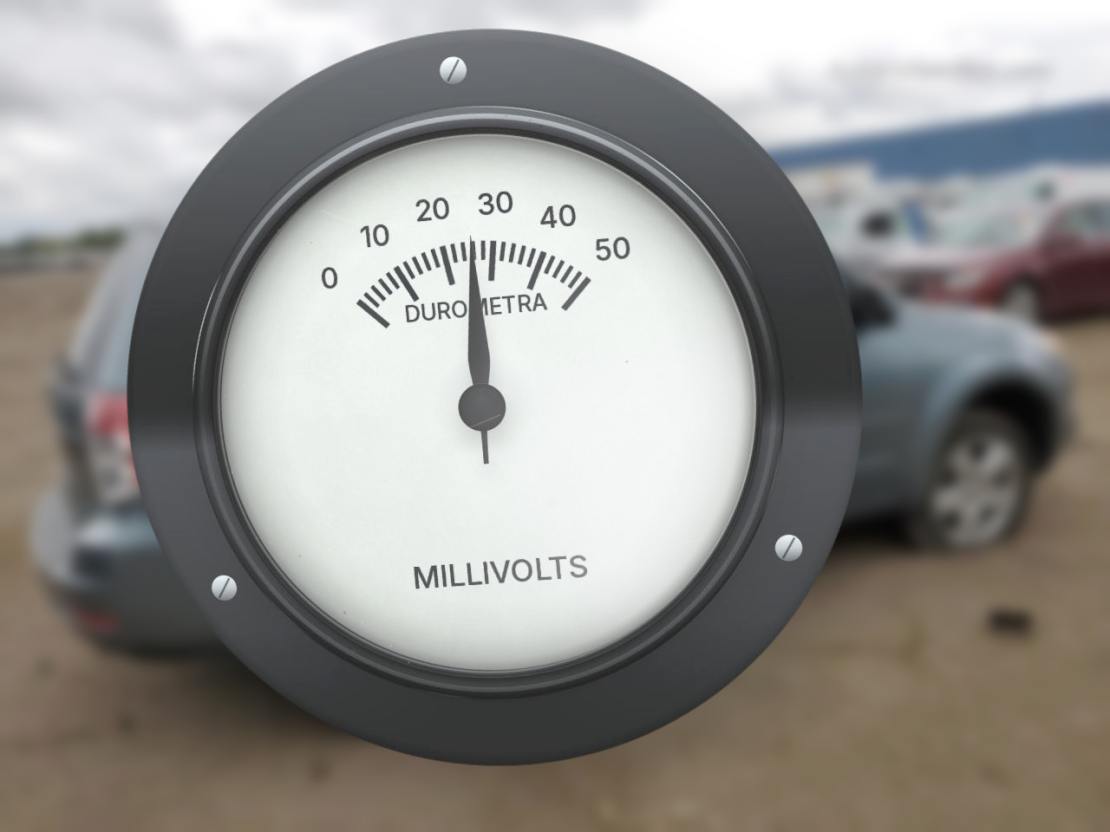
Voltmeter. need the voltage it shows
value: 26 mV
